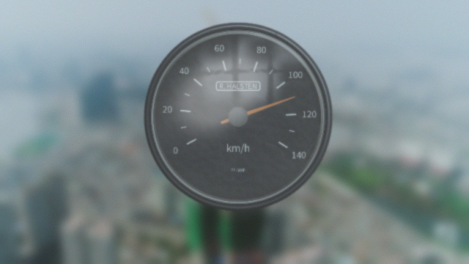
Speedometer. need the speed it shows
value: 110 km/h
